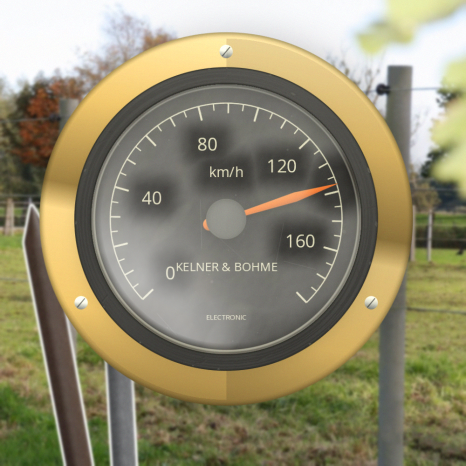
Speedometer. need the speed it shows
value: 137.5 km/h
